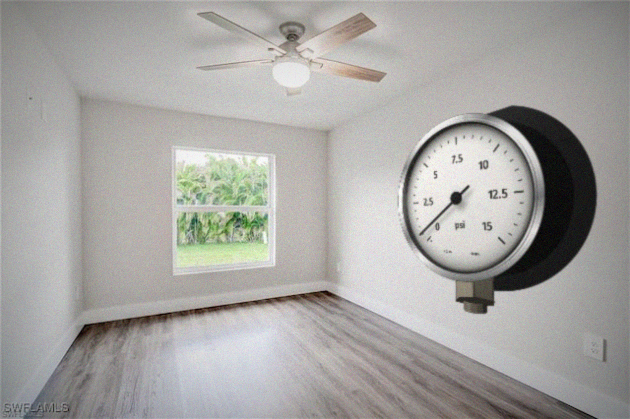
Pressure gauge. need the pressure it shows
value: 0.5 psi
